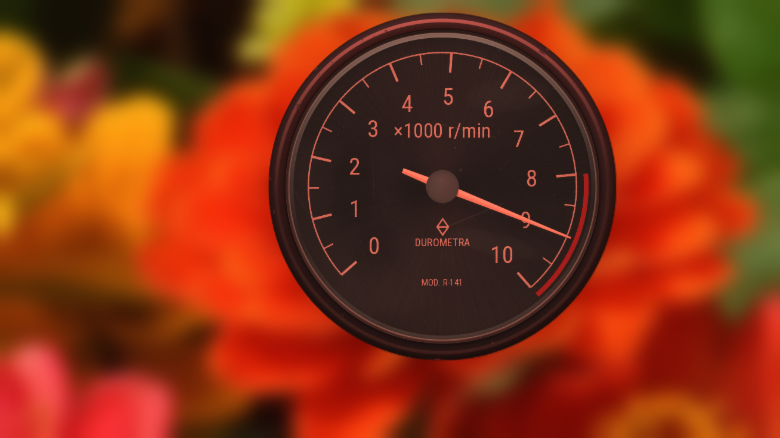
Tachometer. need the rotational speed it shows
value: 9000 rpm
